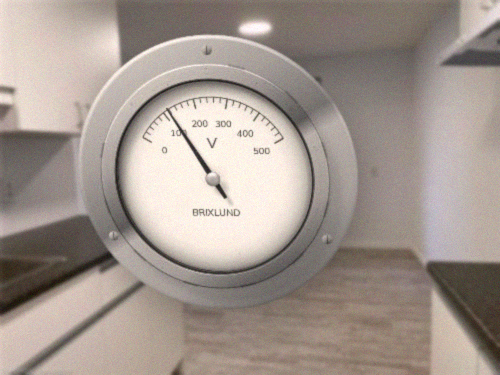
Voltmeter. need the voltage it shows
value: 120 V
